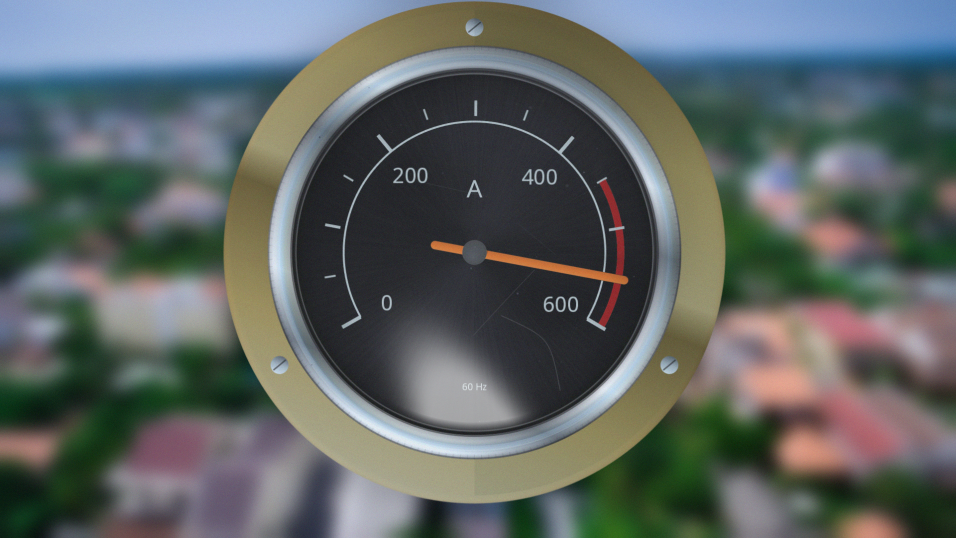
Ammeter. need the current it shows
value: 550 A
